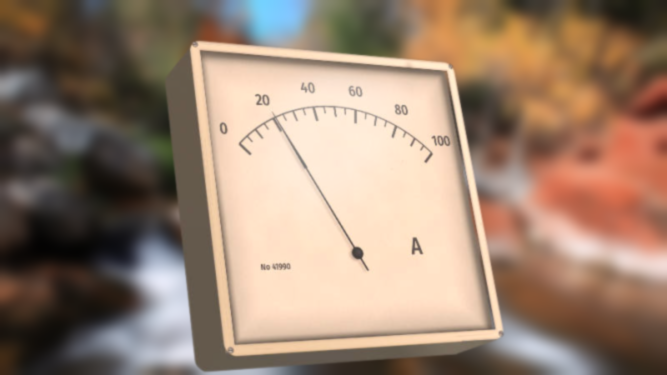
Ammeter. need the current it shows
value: 20 A
